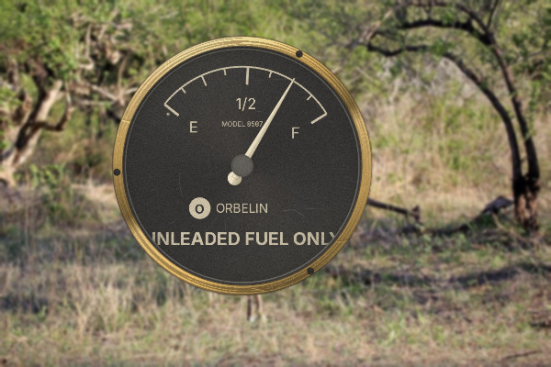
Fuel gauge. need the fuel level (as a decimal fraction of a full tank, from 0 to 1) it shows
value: 0.75
